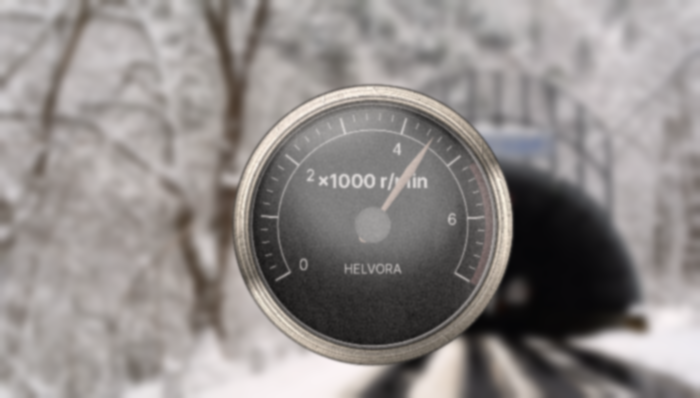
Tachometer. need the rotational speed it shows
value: 4500 rpm
